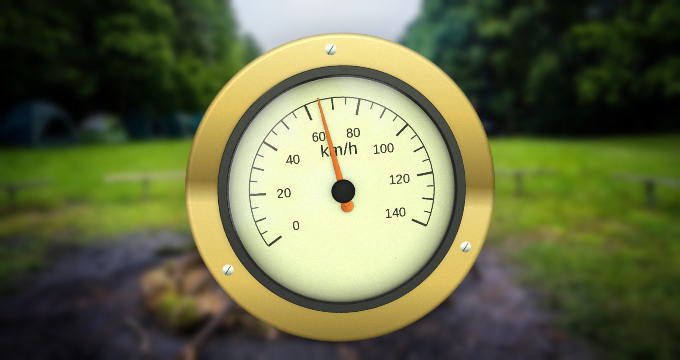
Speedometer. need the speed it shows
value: 65 km/h
